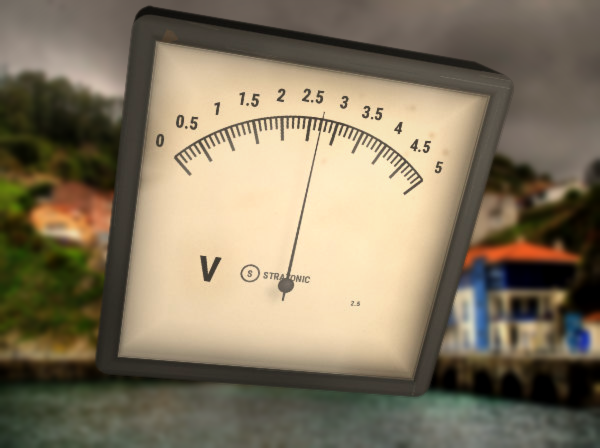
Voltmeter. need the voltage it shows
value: 2.7 V
